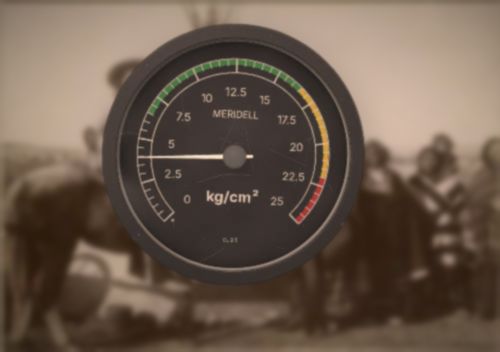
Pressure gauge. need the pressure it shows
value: 4 kg/cm²
